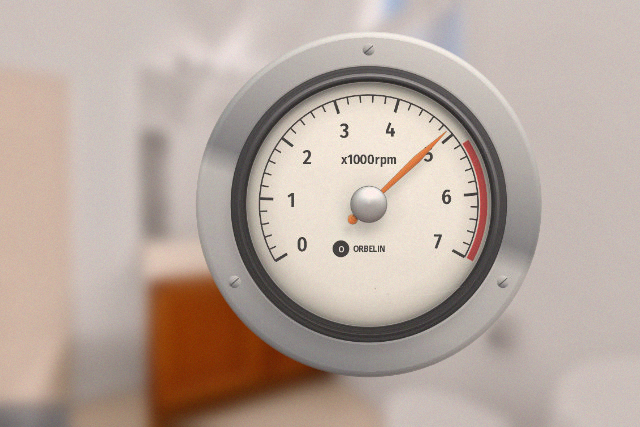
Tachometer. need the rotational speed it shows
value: 4900 rpm
